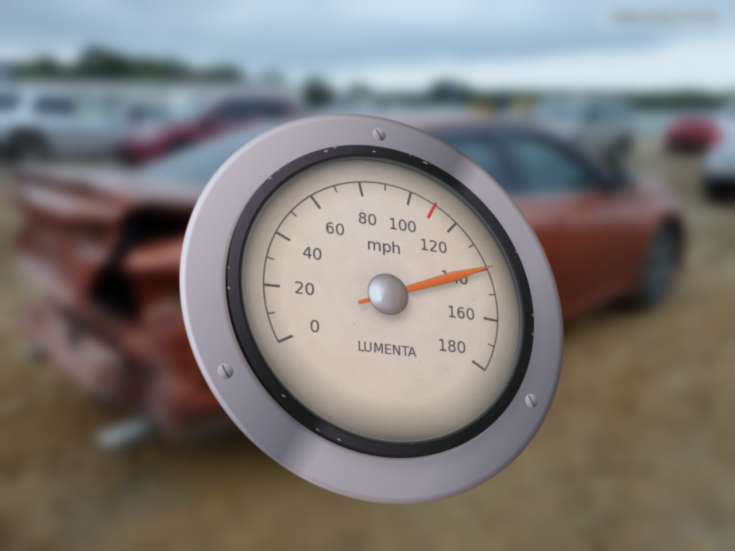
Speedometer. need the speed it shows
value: 140 mph
